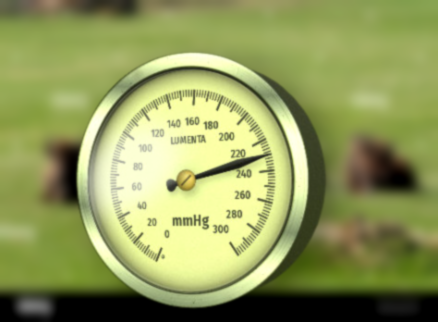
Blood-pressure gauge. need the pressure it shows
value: 230 mmHg
